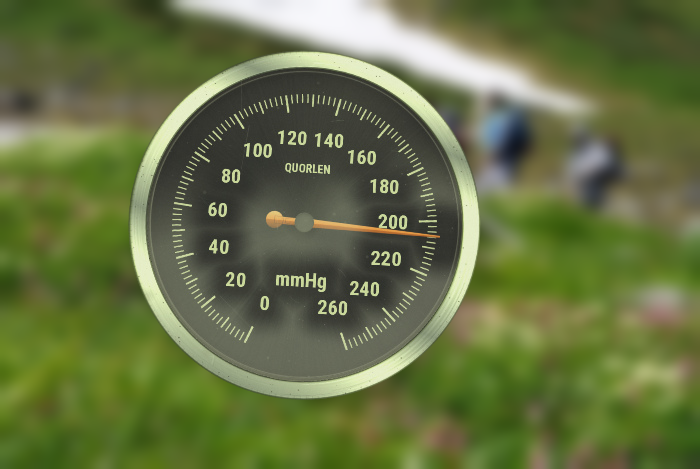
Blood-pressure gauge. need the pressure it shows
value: 206 mmHg
